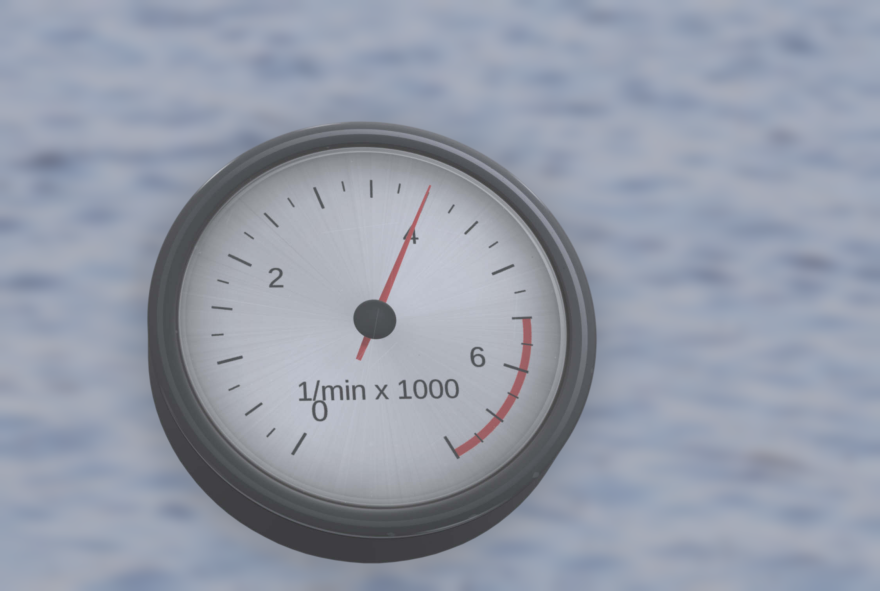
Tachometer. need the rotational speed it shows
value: 4000 rpm
